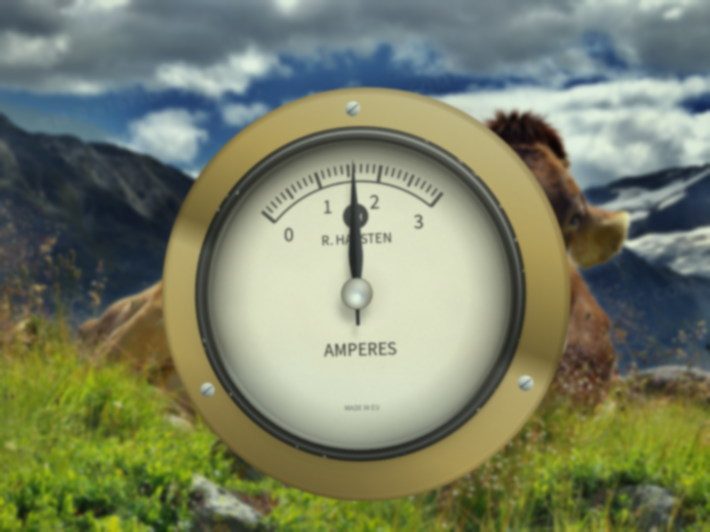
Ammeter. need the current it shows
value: 1.6 A
